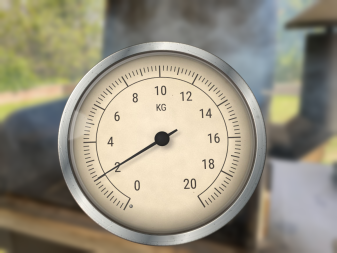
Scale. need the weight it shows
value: 2 kg
